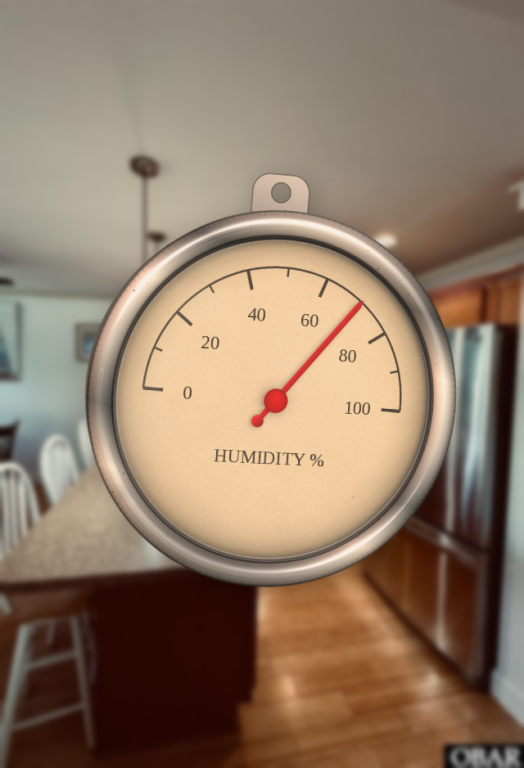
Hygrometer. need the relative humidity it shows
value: 70 %
